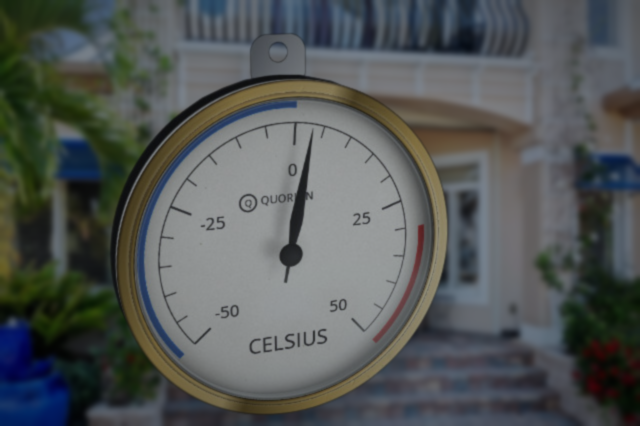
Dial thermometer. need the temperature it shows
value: 2.5 °C
